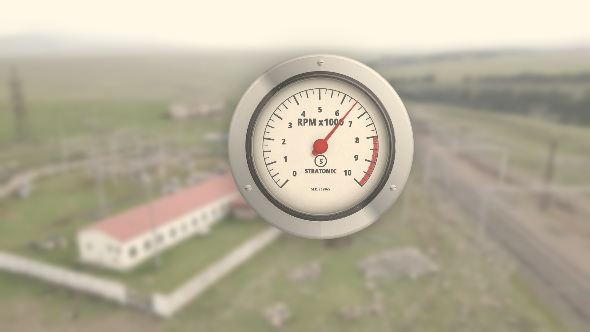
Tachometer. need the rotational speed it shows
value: 6500 rpm
